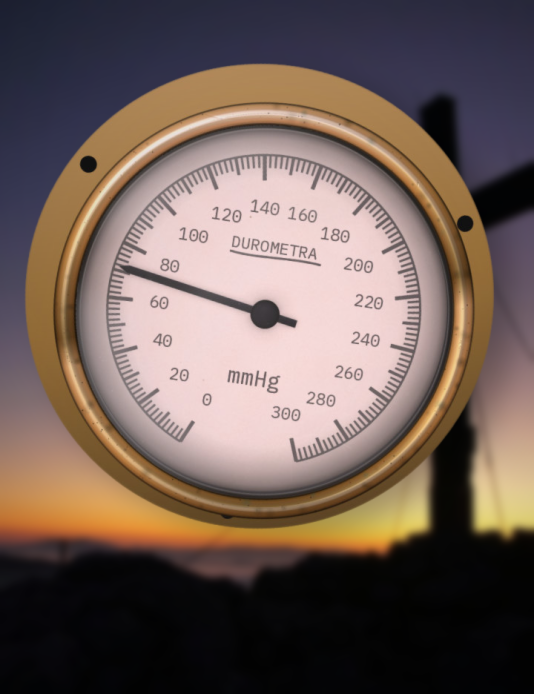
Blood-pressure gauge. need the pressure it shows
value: 72 mmHg
